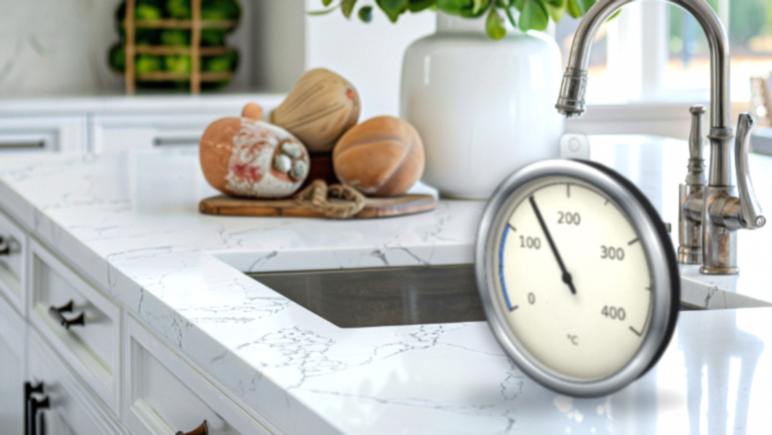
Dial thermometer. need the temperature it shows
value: 150 °C
